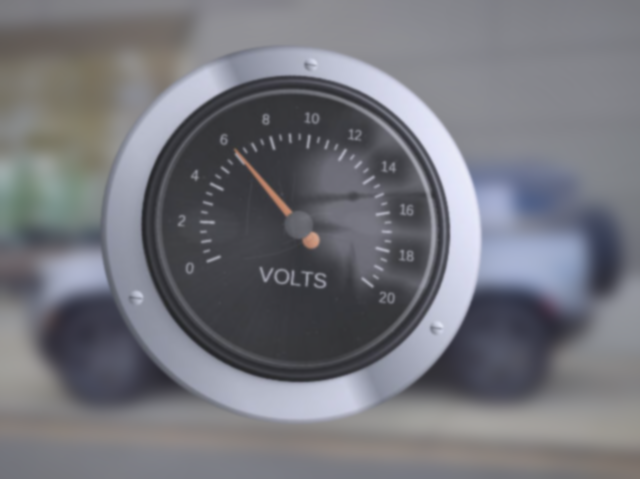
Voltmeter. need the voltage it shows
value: 6 V
